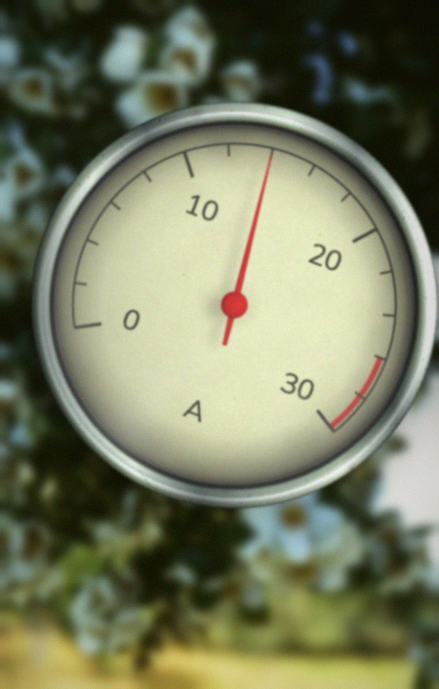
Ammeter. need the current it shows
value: 14 A
